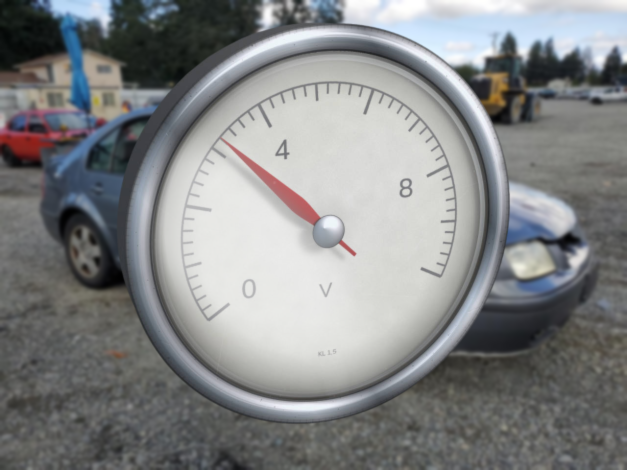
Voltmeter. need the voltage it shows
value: 3.2 V
